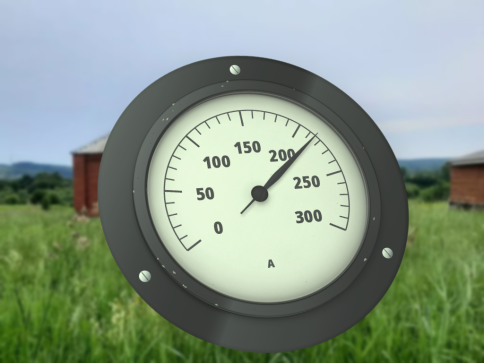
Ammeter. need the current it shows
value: 215 A
